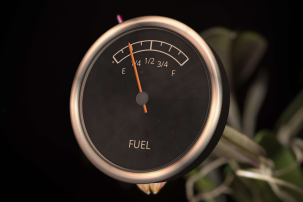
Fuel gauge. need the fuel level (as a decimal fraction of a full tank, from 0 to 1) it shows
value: 0.25
